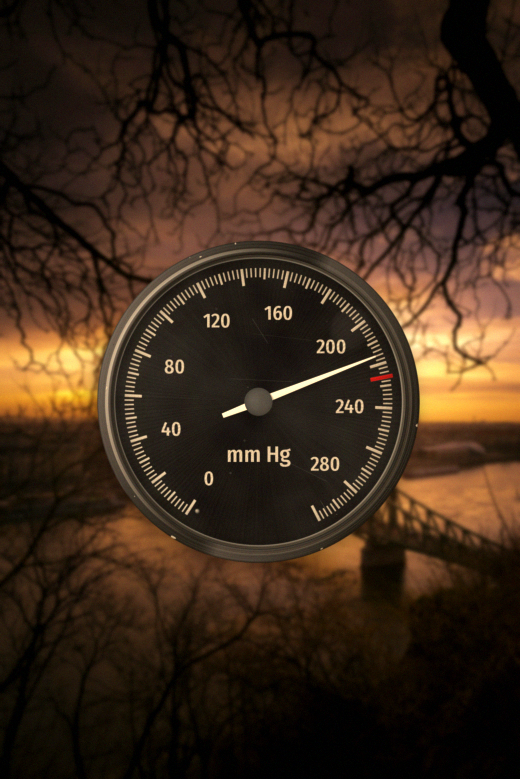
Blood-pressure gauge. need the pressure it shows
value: 216 mmHg
